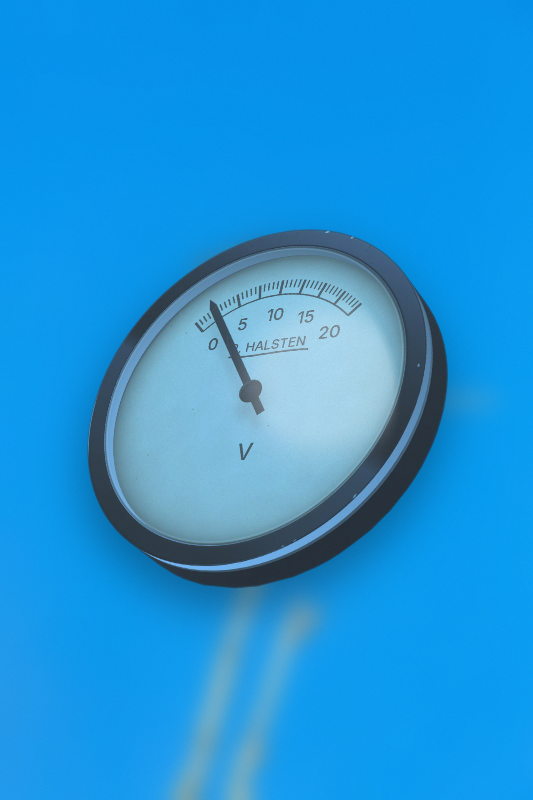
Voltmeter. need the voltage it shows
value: 2.5 V
